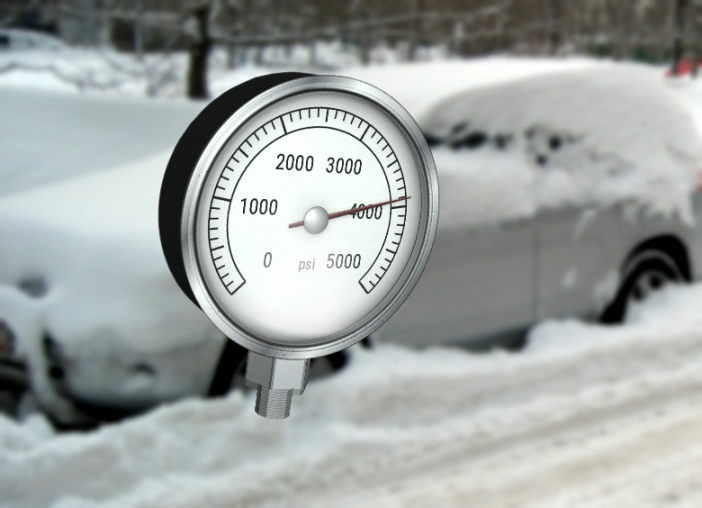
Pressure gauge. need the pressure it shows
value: 3900 psi
